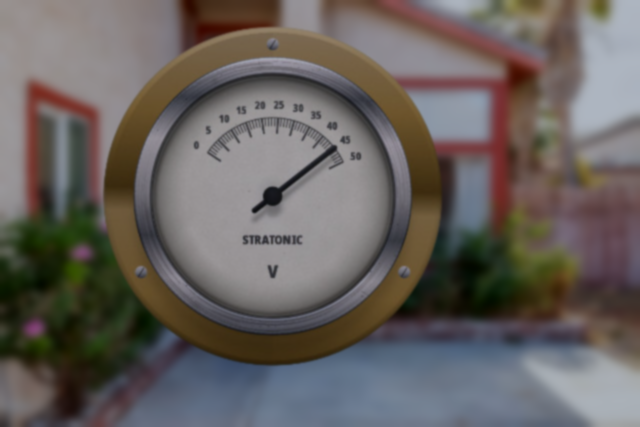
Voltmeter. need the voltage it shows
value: 45 V
